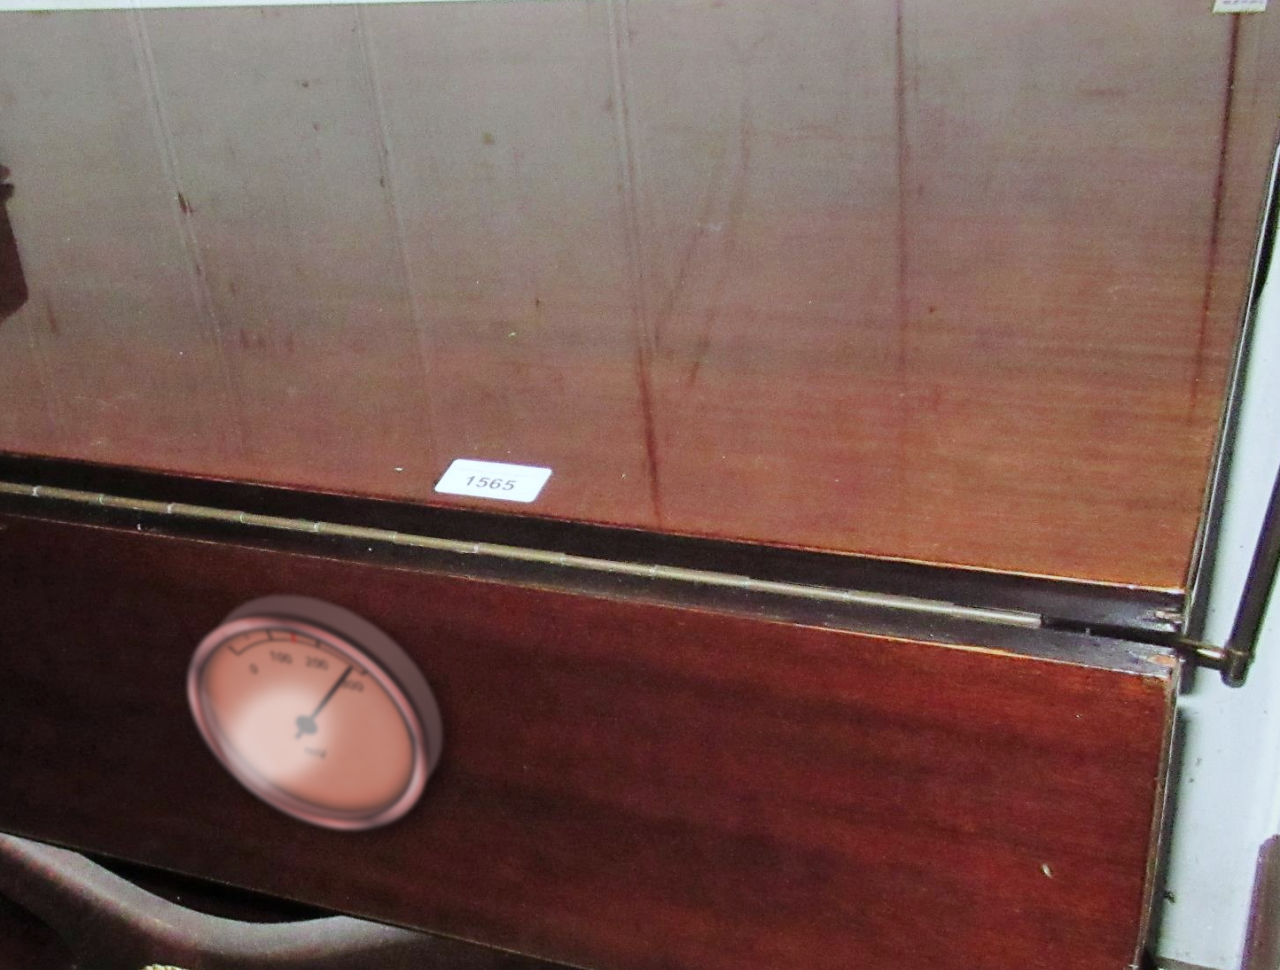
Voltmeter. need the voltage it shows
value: 275 mV
